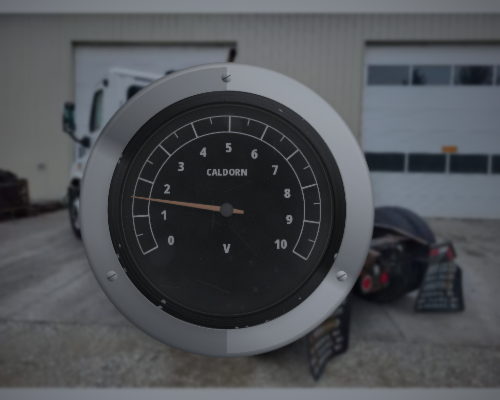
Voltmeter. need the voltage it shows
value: 1.5 V
